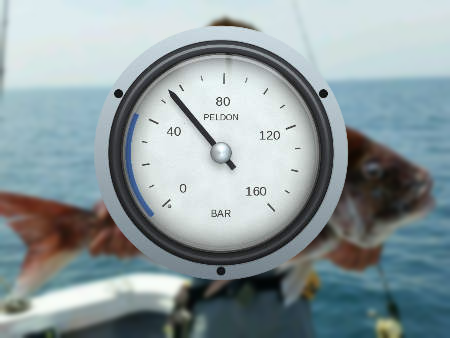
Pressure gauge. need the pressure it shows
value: 55 bar
